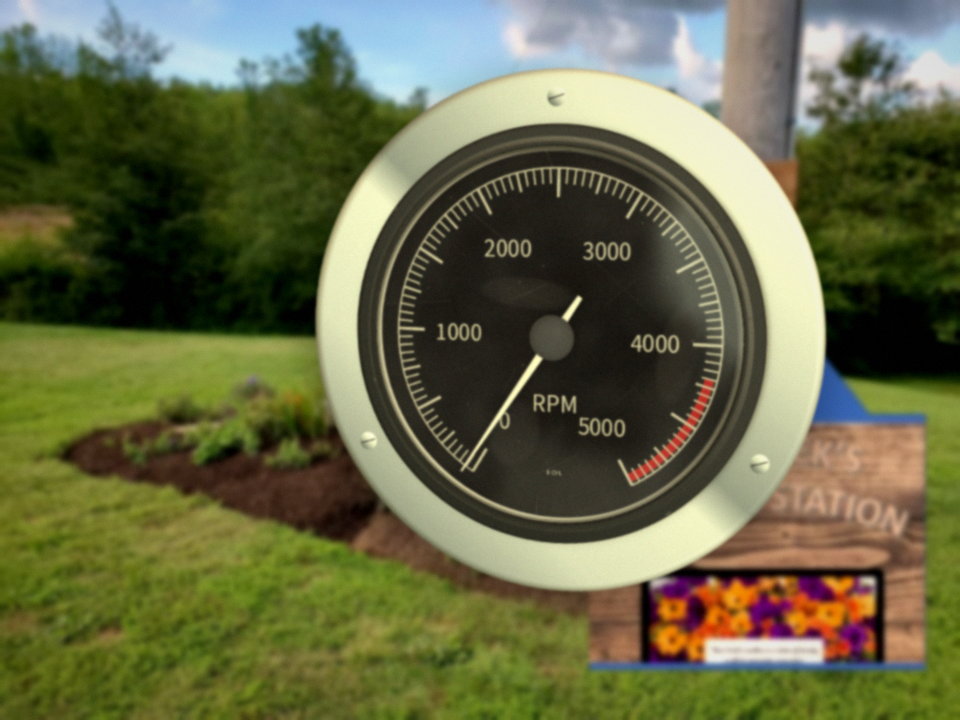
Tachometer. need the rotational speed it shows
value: 50 rpm
